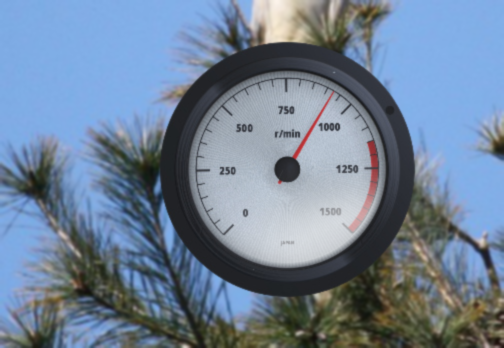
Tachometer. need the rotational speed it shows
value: 925 rpm
